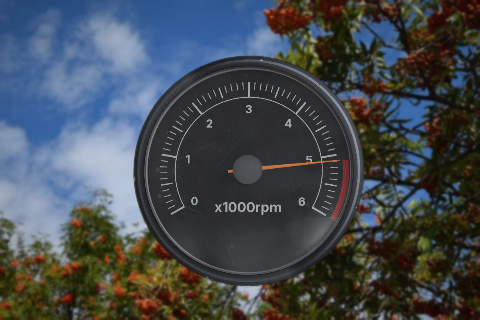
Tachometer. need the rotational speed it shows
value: 5100 rpm
